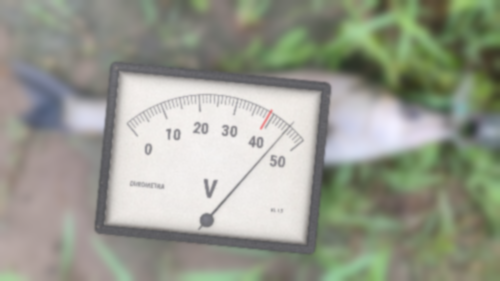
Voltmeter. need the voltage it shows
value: 45 V
